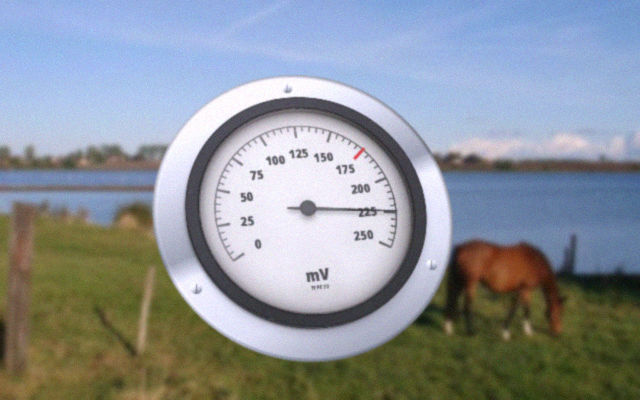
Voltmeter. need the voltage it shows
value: 225 mV
